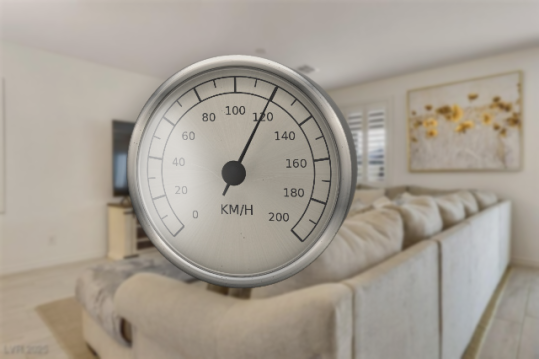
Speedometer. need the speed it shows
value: 120 km/h
